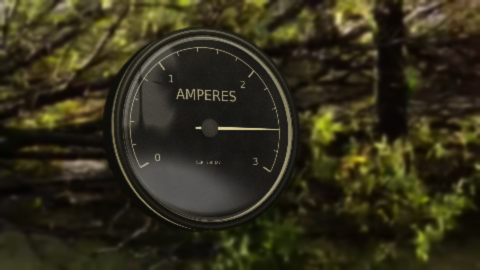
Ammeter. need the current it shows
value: 2.6 A
